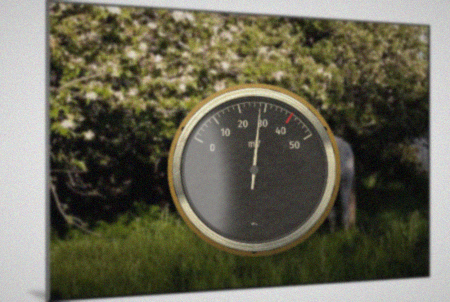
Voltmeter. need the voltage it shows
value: 28 mV
